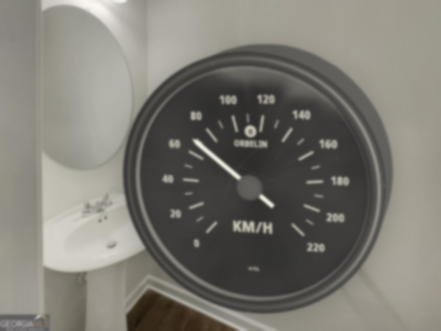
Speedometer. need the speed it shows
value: 70 km/h
